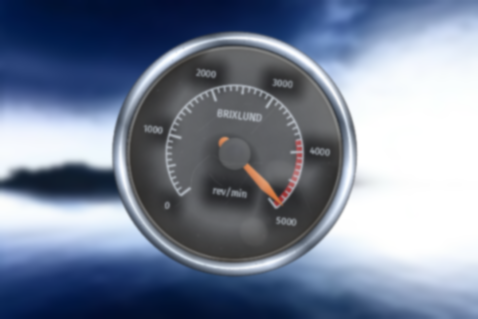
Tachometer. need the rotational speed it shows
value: 4900 rpm
